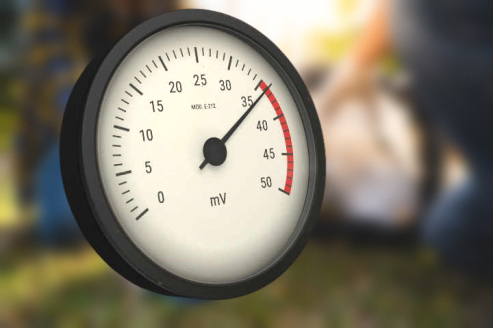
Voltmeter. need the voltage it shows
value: 36 mV
